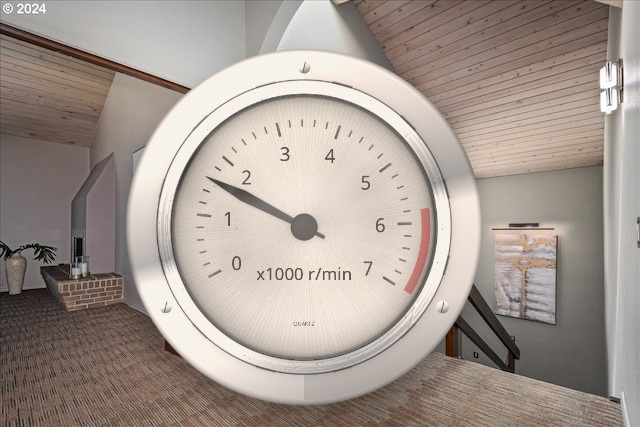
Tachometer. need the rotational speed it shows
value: 1600 rpm
